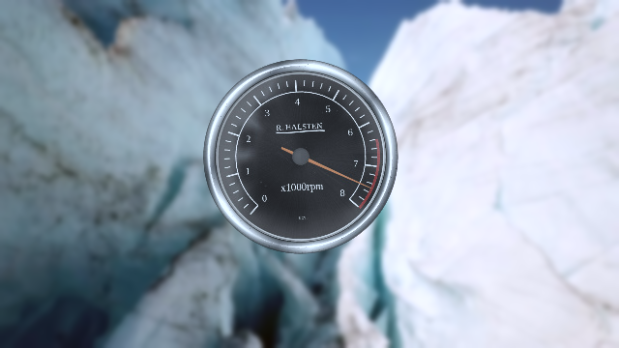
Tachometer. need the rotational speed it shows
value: 7500 rpm
